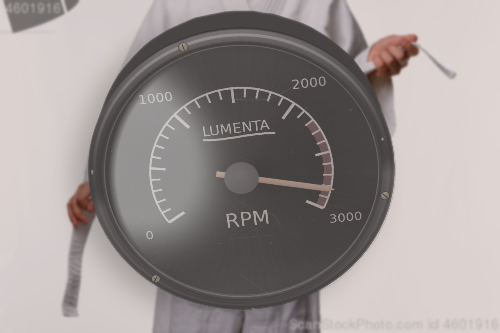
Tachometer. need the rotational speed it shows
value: 2800 rpm
